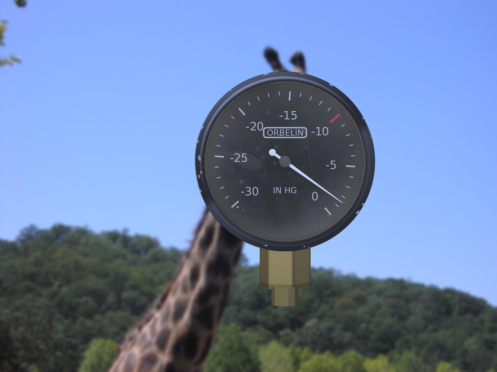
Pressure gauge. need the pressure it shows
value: -1.5 inHg
